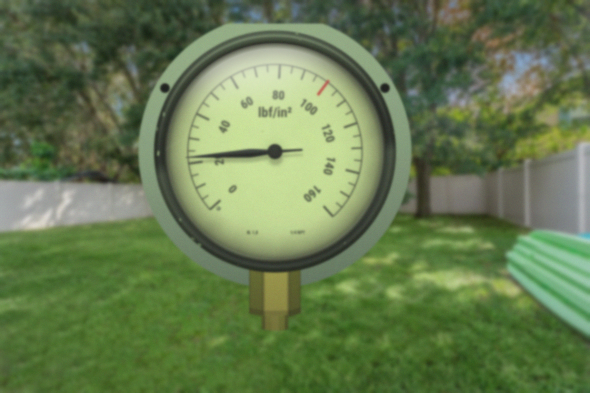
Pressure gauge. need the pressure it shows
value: 22.5 psi
